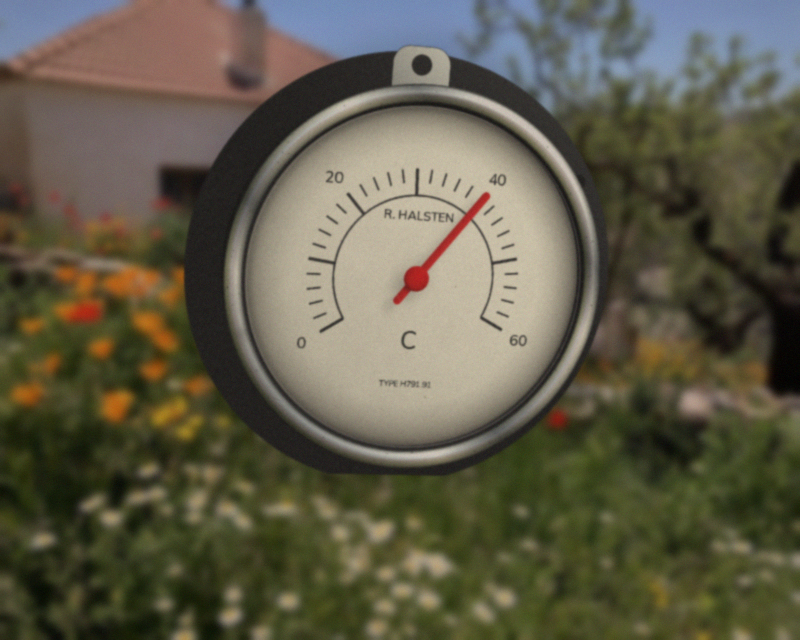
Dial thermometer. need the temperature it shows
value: 40 °C
